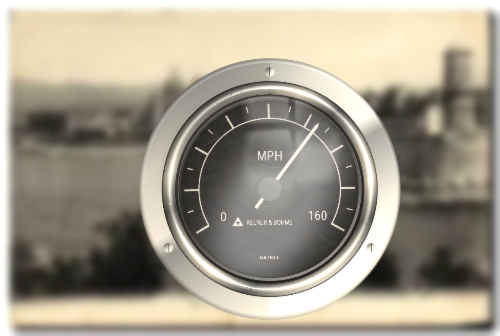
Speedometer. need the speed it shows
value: 105 mph
